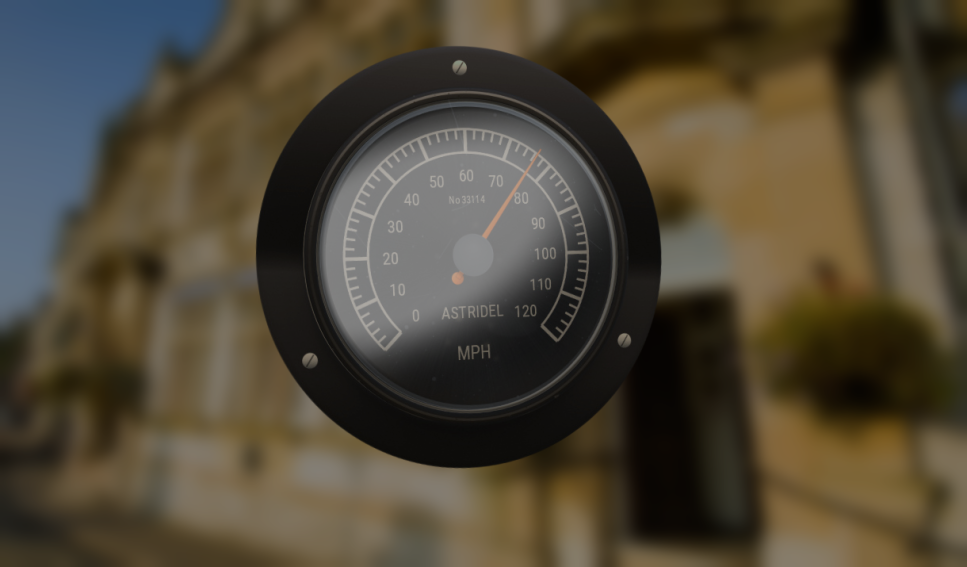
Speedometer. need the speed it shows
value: 76 mph
